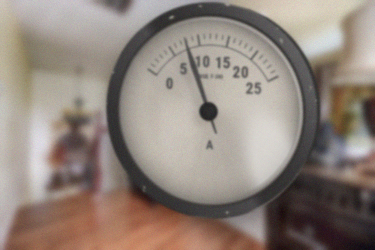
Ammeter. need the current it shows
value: 8 A
